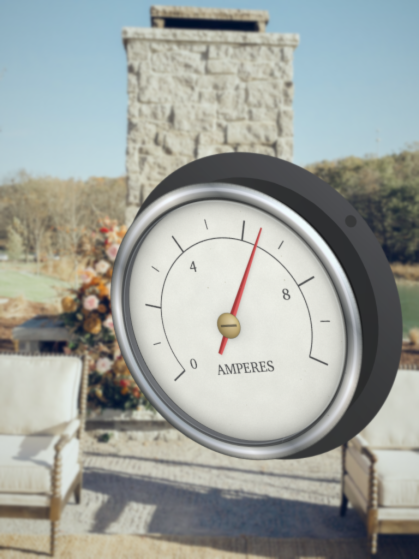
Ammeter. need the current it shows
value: 6.5 A
